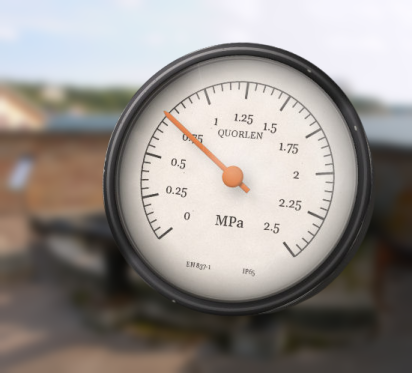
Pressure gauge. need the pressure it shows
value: 0.75 MPa
